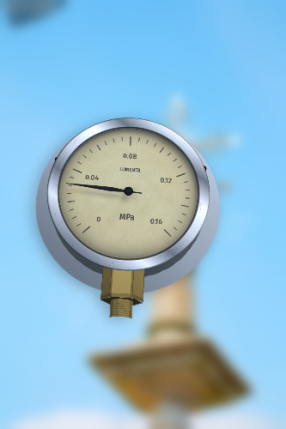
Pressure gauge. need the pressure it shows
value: 0.03 MPa
